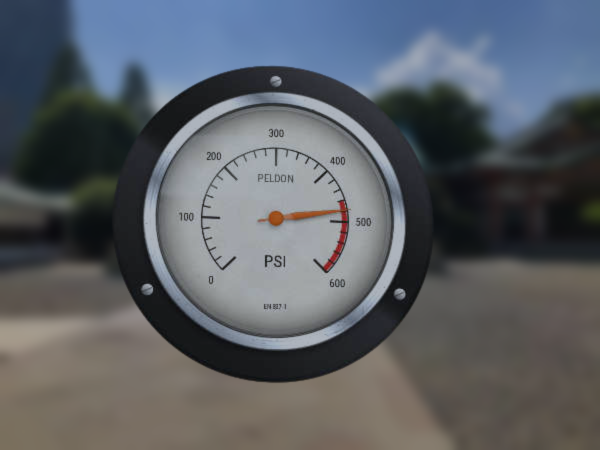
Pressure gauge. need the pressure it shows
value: 480 psi
